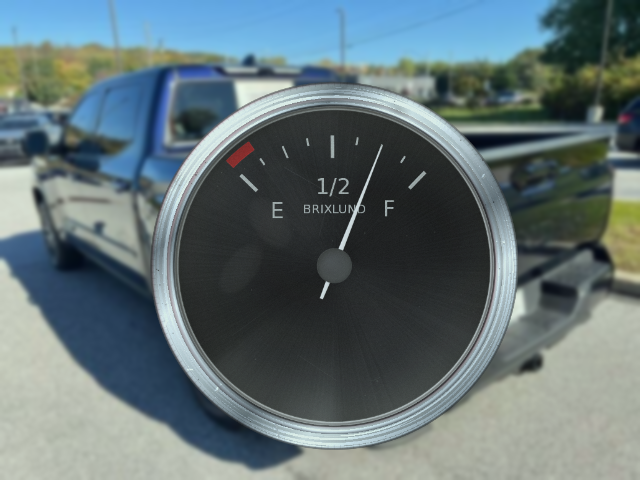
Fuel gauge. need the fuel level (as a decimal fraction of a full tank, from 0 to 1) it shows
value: 0.75
